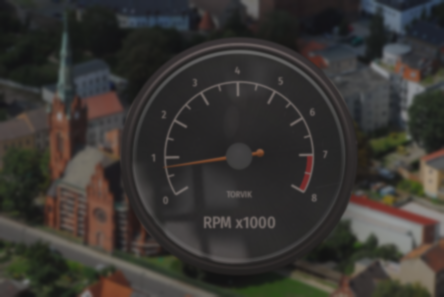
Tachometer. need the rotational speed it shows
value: 750 rpm
